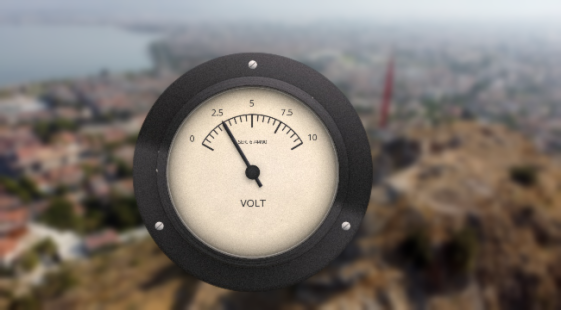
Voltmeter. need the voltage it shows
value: 2.5 V
